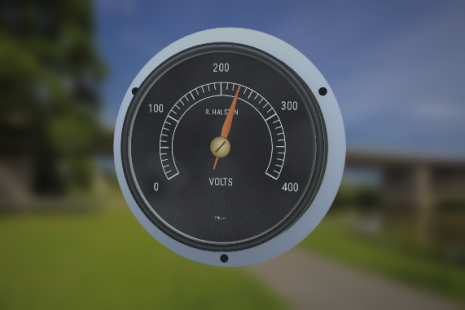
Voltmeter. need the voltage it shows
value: 230 V
